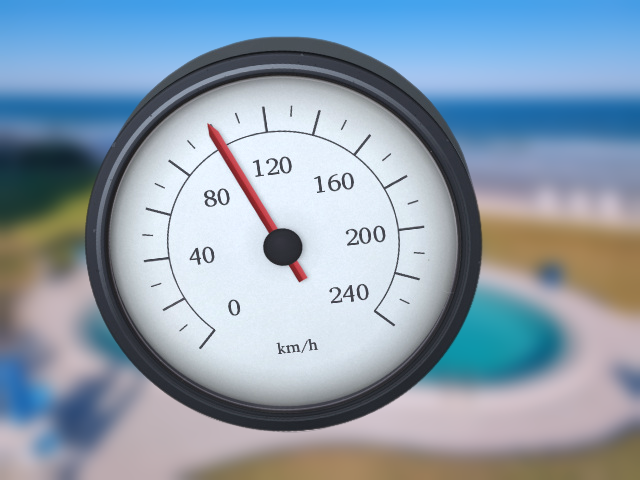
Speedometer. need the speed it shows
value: 100 km/h
